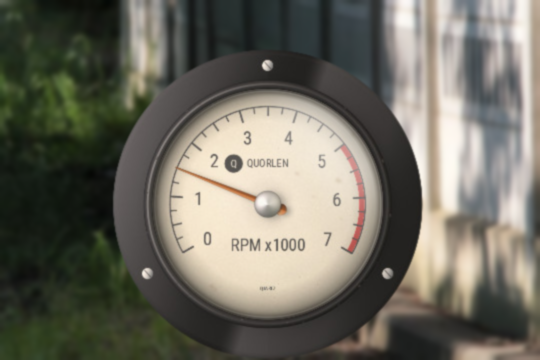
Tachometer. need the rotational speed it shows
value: 1500 rpm
